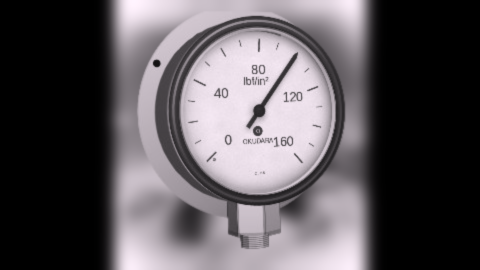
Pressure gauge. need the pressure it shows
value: 100 psi
